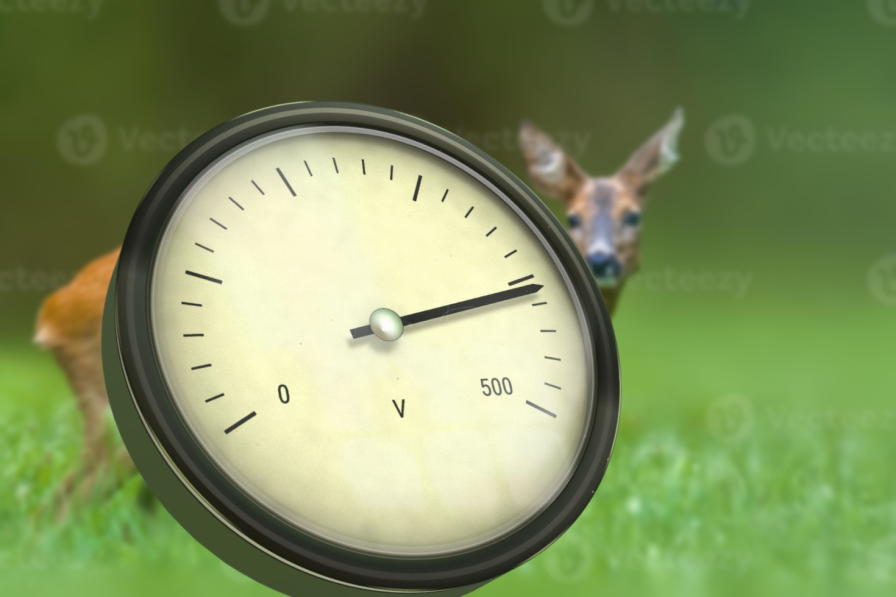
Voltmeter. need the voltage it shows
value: 410 V
